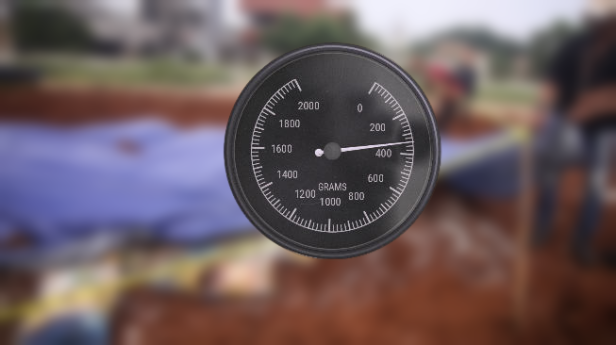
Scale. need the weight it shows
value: 340 g
